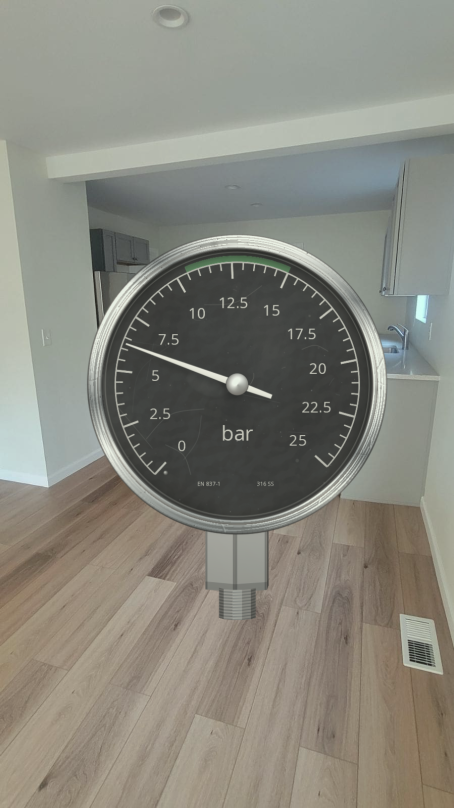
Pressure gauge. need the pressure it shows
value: 6.25 bar
